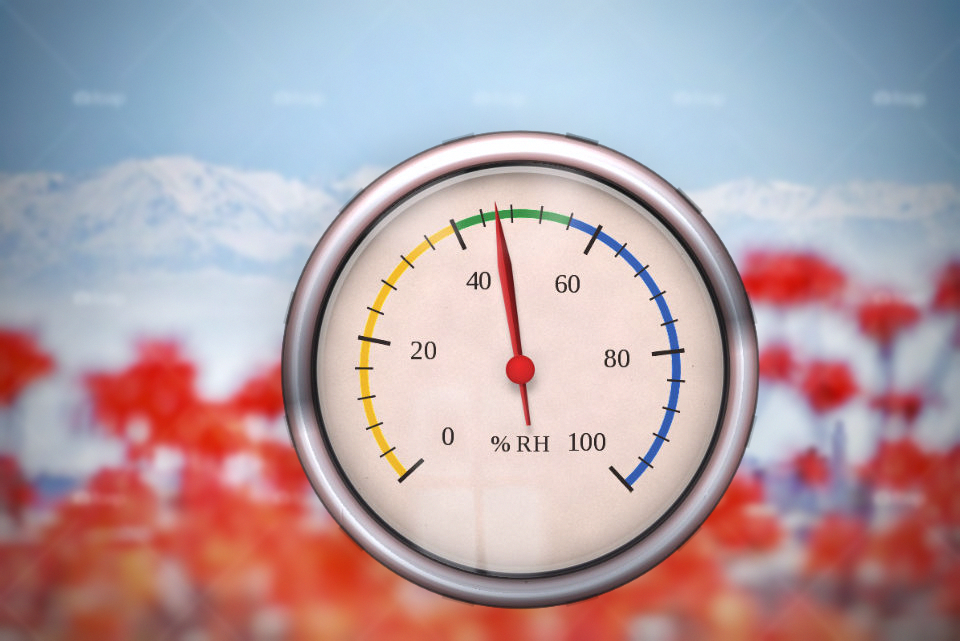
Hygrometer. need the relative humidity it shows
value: 46 %
